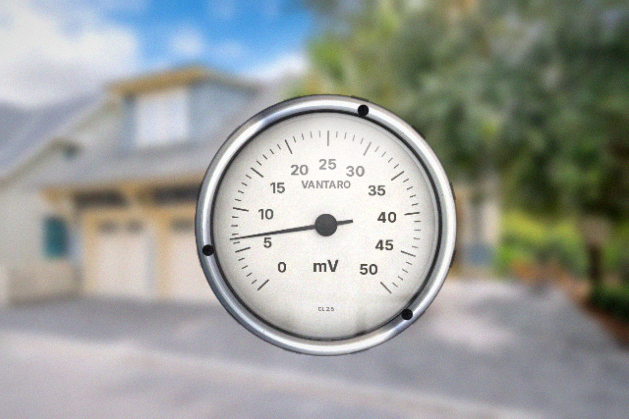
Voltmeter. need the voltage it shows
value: 6.5 mV
